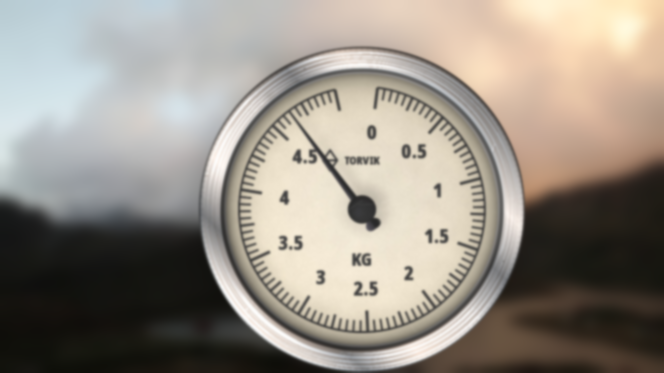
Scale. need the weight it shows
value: 4.65 kg
